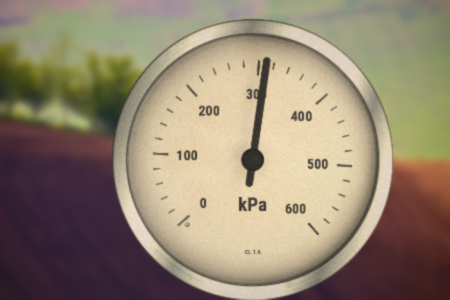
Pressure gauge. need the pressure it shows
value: 310 kPa
